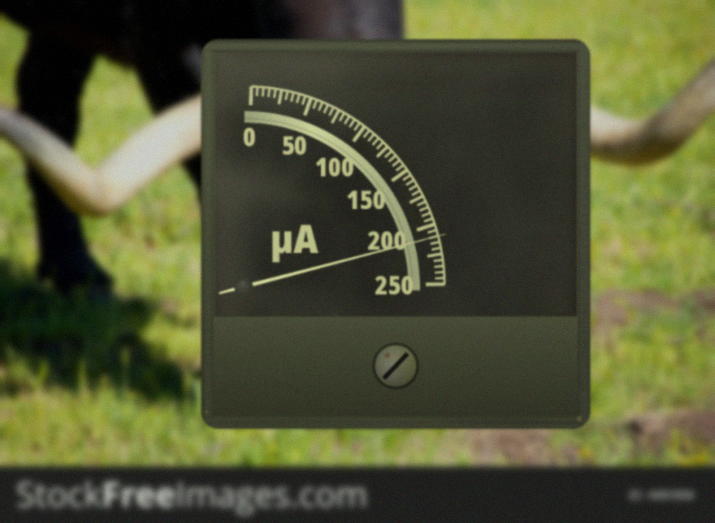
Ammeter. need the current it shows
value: 210 µA
